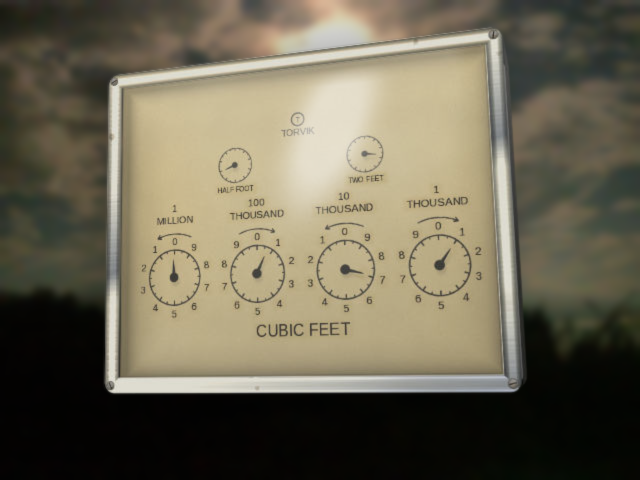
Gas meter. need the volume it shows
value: 7100 ft³
